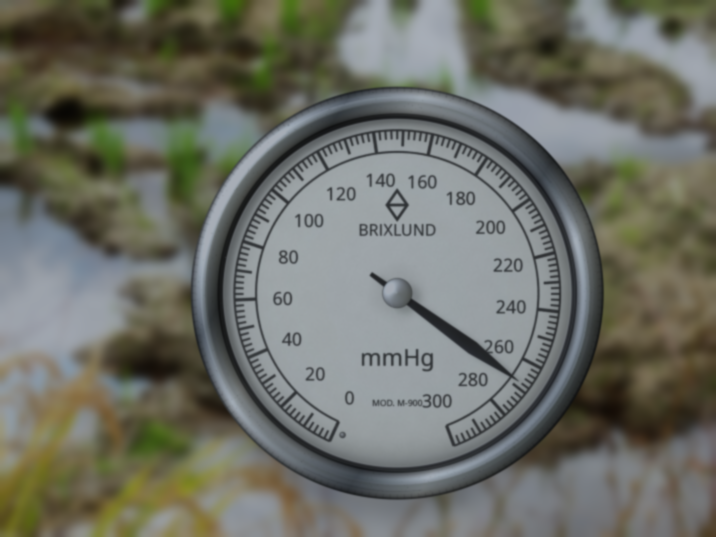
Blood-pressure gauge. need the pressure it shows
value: 268 mmHg
